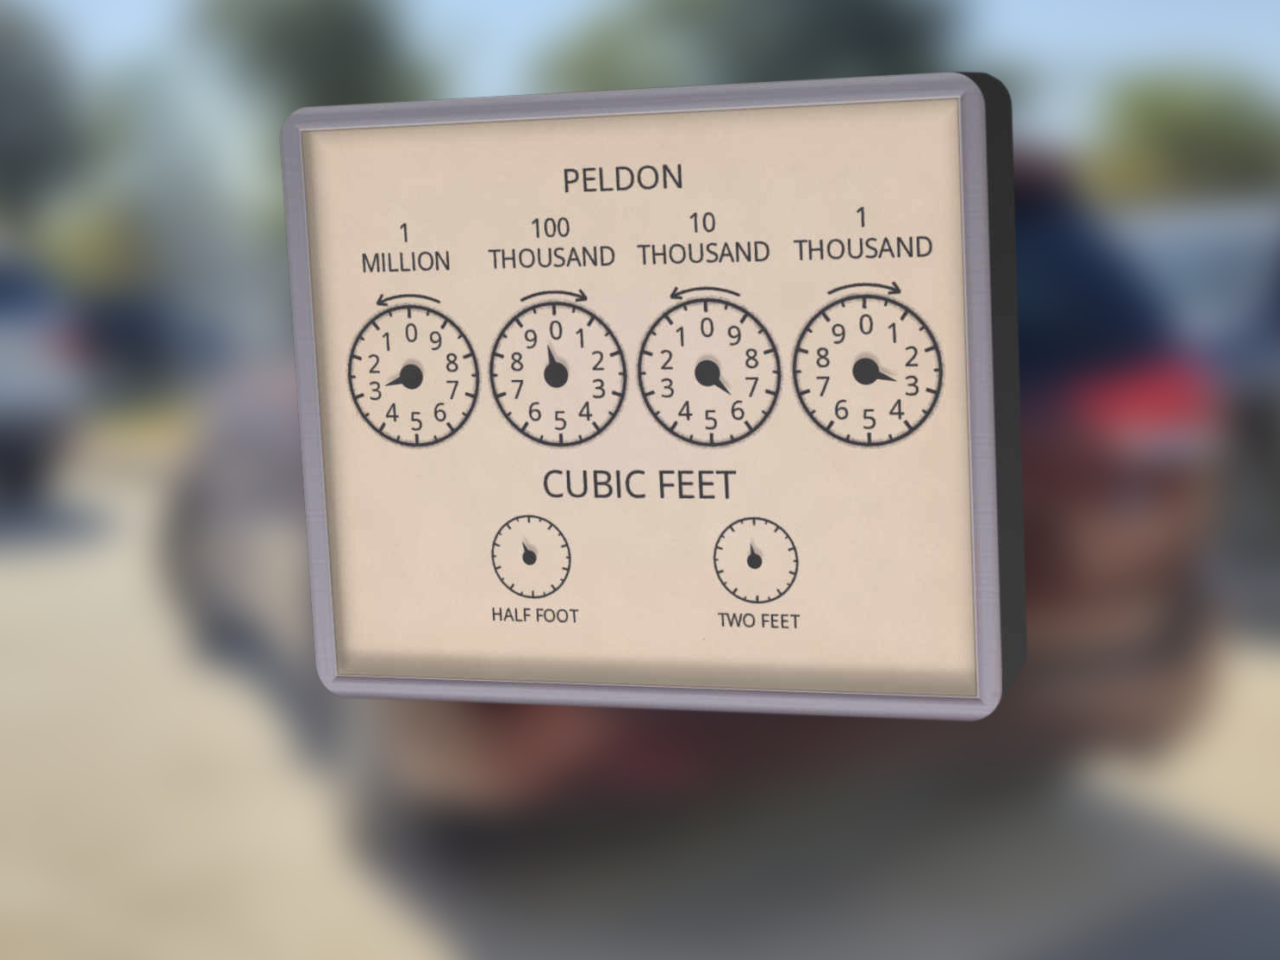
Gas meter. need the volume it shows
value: 296300 ft³
